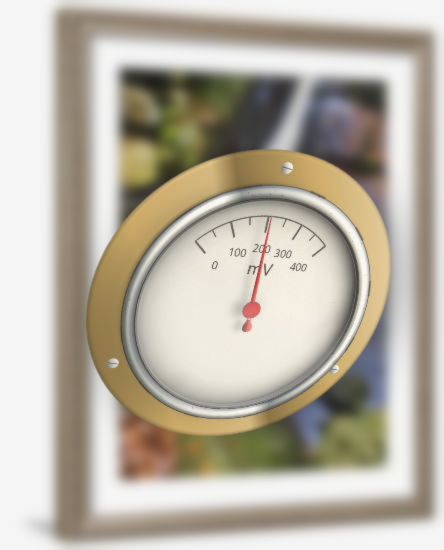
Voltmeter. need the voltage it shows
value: 200 mV
